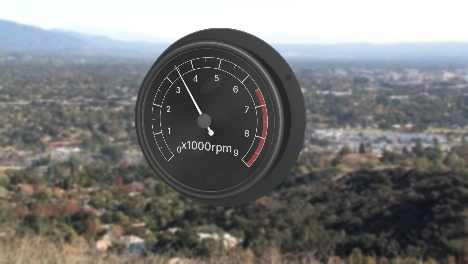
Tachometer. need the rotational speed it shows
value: 3500 rpm
